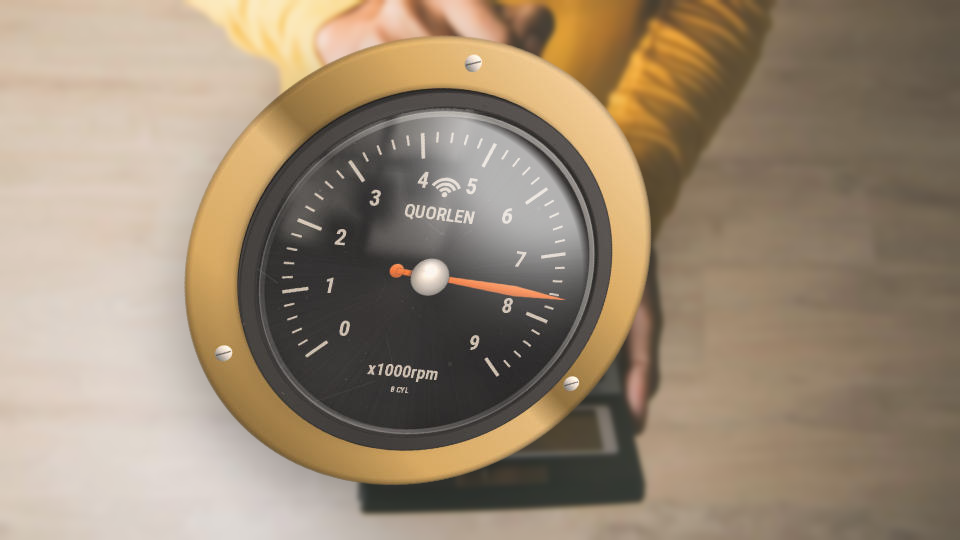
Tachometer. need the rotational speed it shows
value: 7600 rpm
